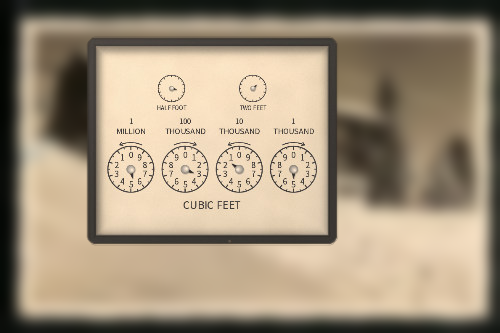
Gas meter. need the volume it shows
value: 531500 ft³
